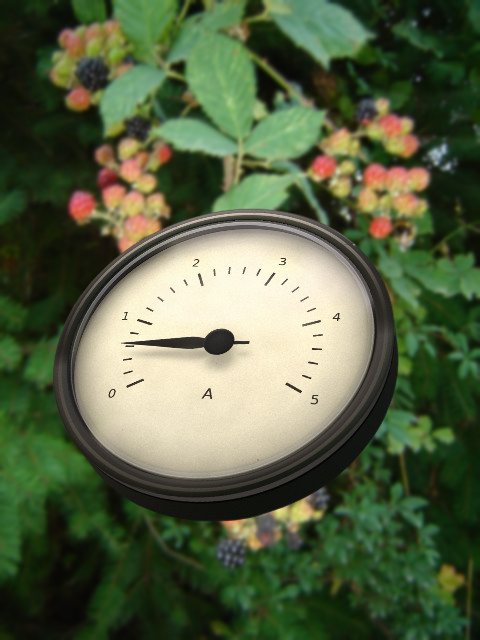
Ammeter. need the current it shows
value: 0.6 A
